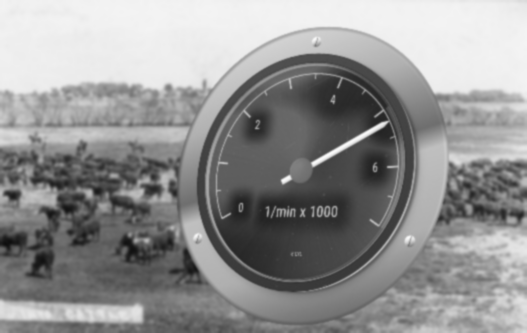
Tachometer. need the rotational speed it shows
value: 5250 rpm
